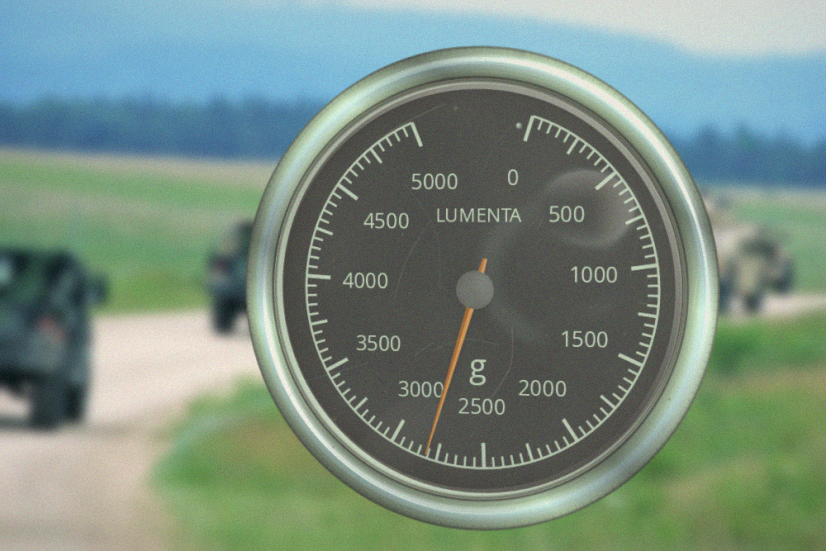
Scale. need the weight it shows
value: 2800 g
